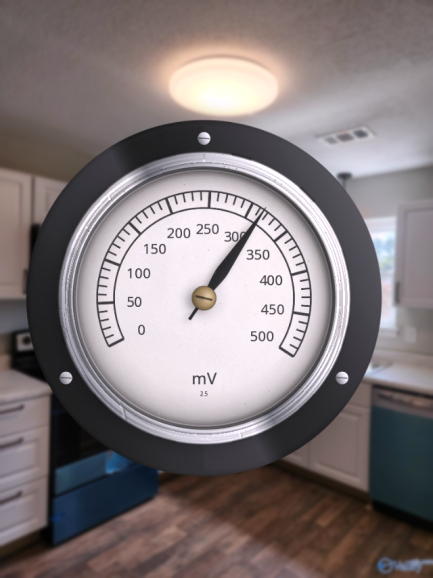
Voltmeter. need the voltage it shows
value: 315 mV
